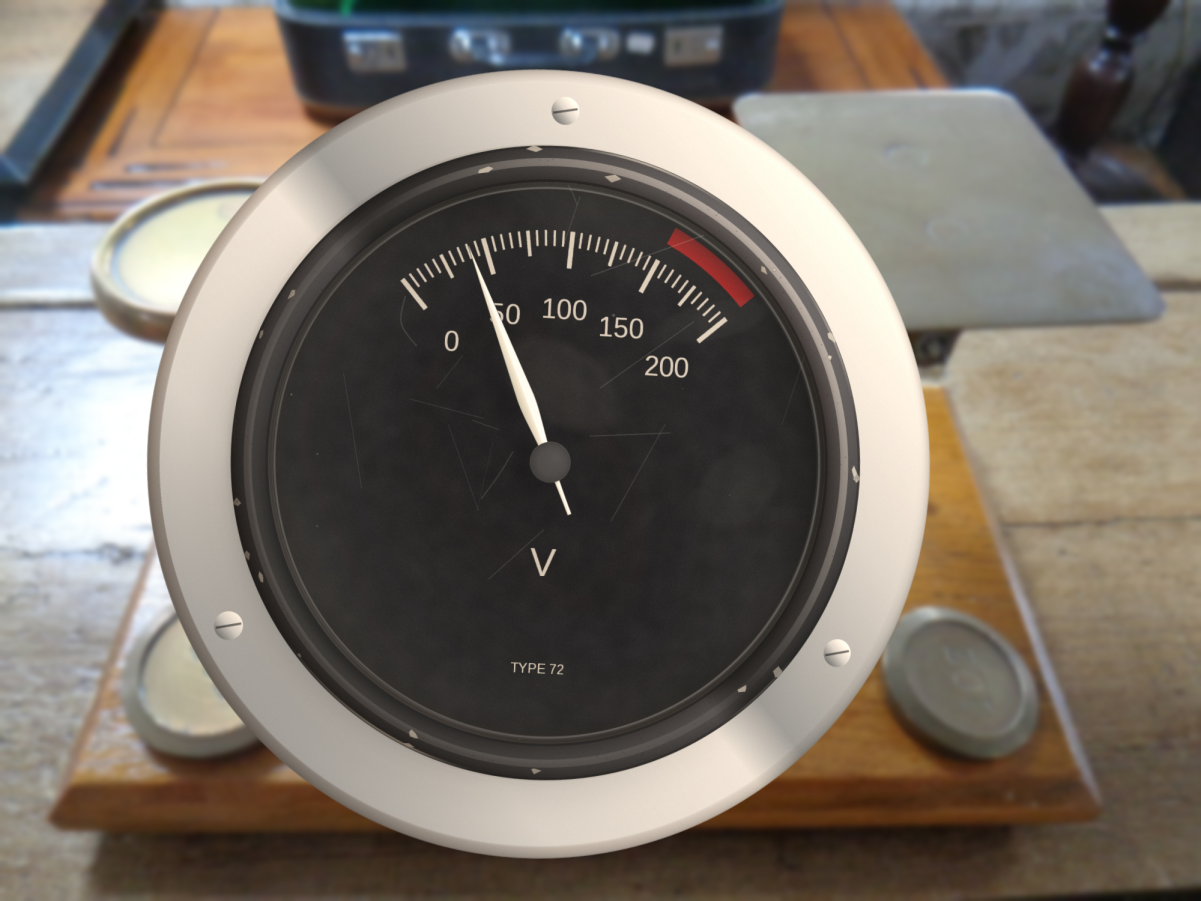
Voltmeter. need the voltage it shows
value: 40 V
